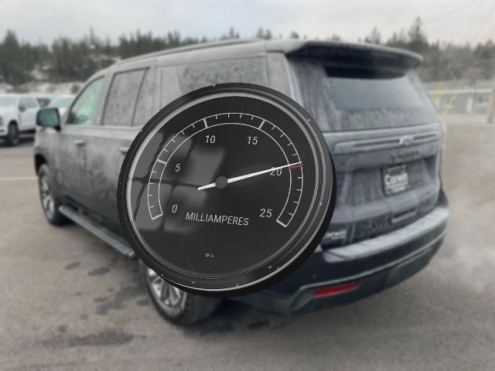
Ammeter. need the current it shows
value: 20 mA
